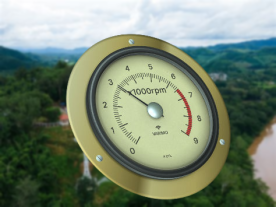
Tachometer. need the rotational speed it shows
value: 3000 rpm
